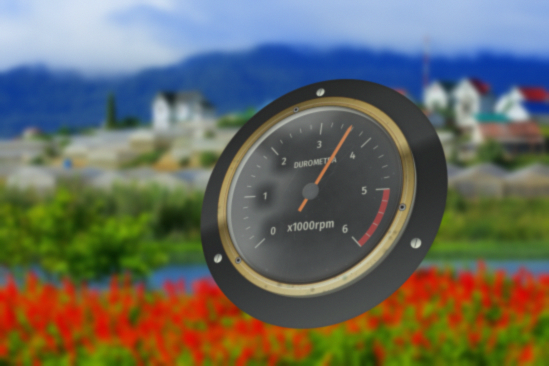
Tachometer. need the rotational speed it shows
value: 3600 rpm
